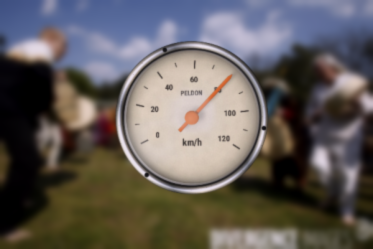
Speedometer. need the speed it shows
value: 80 km/h
